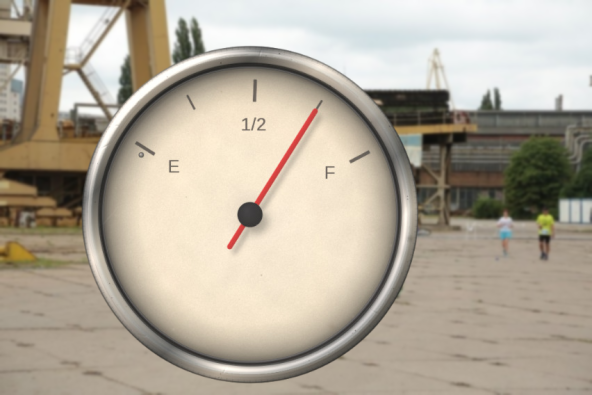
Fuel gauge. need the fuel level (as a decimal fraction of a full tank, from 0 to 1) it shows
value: 0.75
